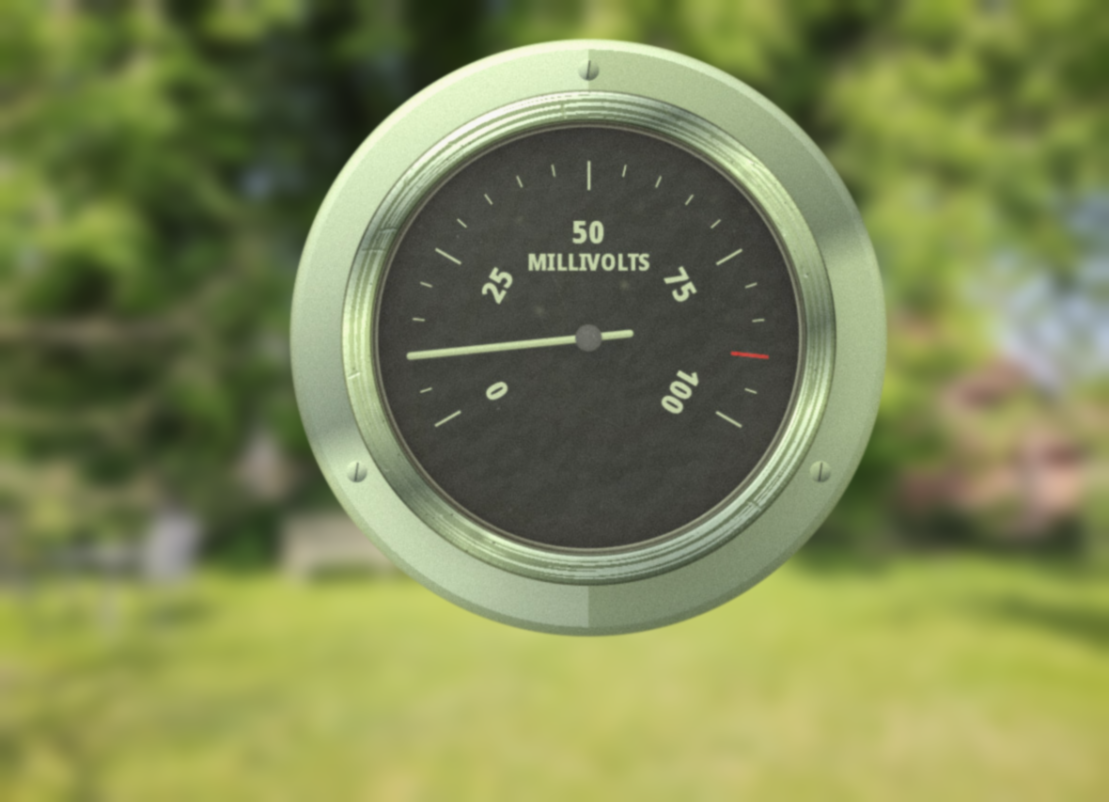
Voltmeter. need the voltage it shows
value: 10 mV
